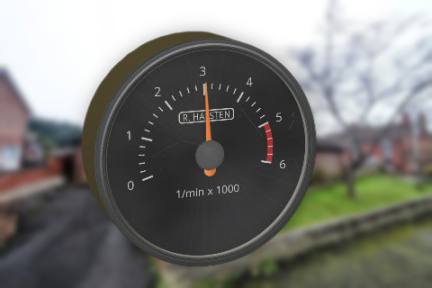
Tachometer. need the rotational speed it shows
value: 3000 rpm
